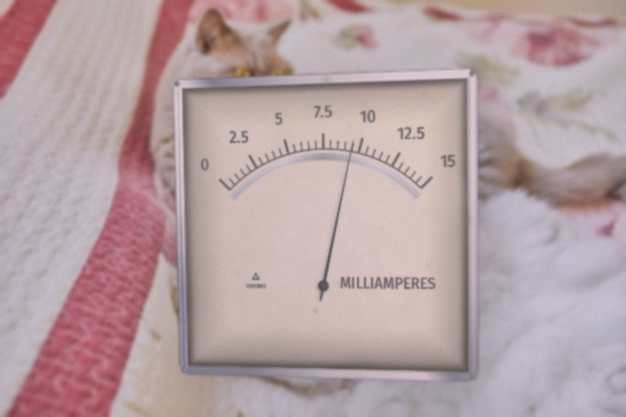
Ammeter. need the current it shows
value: 9.5 mA
